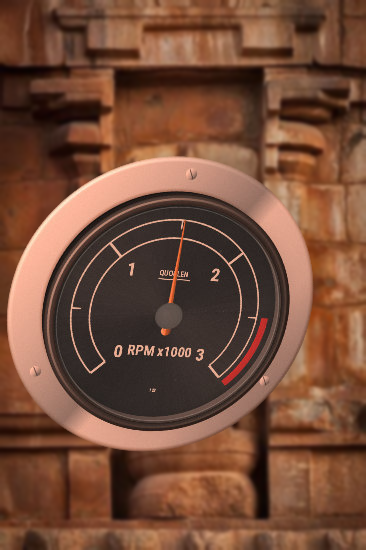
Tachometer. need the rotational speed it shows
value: 1500 rpm
